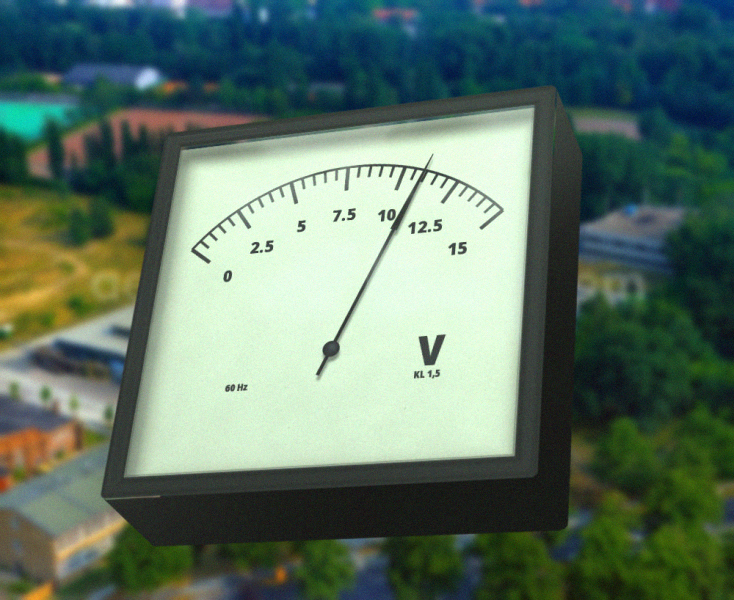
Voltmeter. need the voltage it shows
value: 11 V
